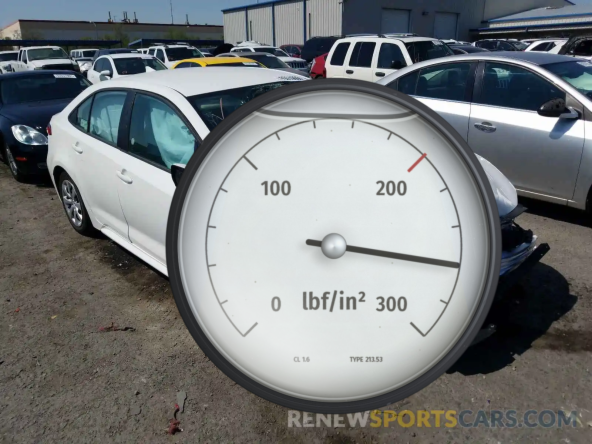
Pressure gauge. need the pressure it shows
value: 260 psi
